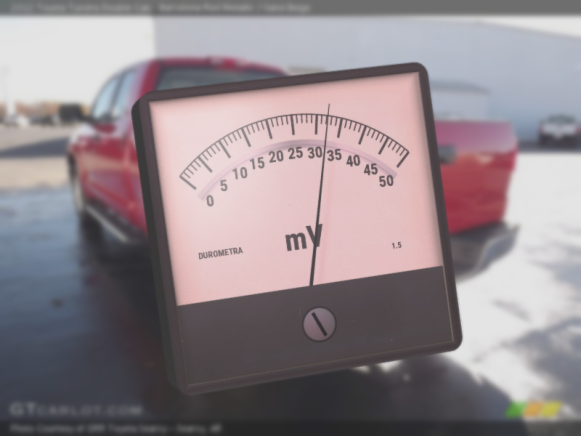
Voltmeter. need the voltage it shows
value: 32 mV
